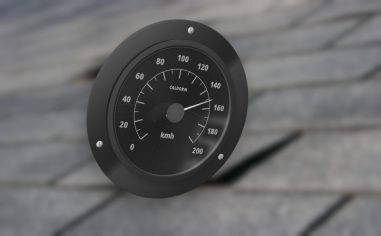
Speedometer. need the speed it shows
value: 150 km/h
